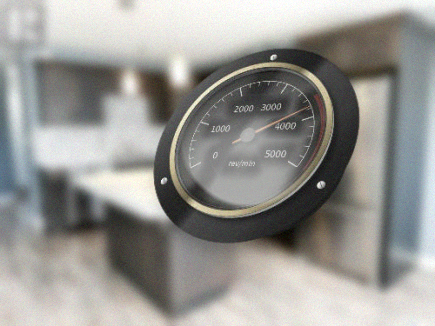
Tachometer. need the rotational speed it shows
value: 3800 rpm
